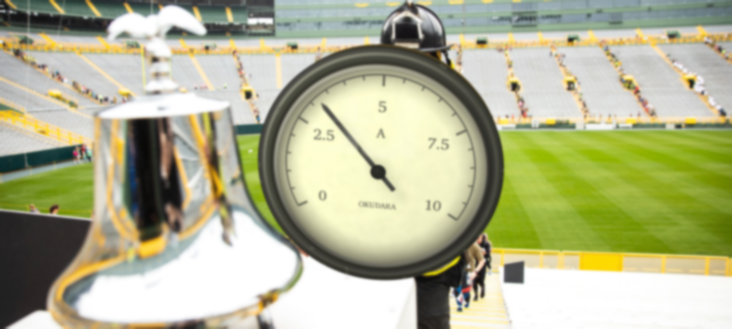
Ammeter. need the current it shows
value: 3.25 A
